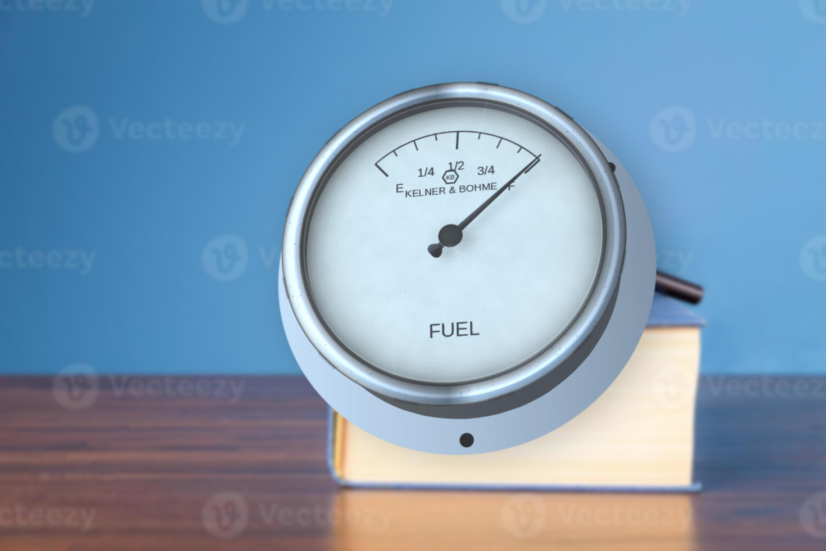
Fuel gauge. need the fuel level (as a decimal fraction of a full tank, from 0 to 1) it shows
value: 1
